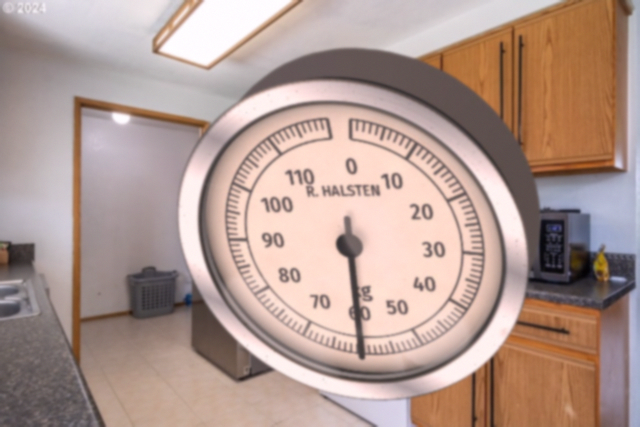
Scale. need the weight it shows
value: 60 kg
